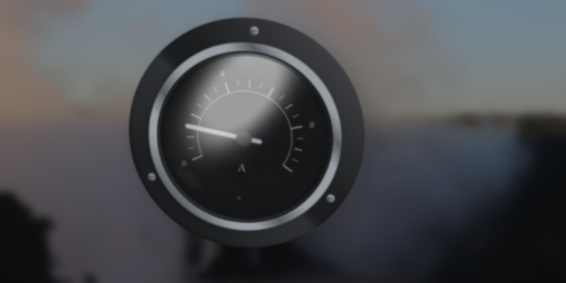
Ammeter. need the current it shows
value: 1.5 A
